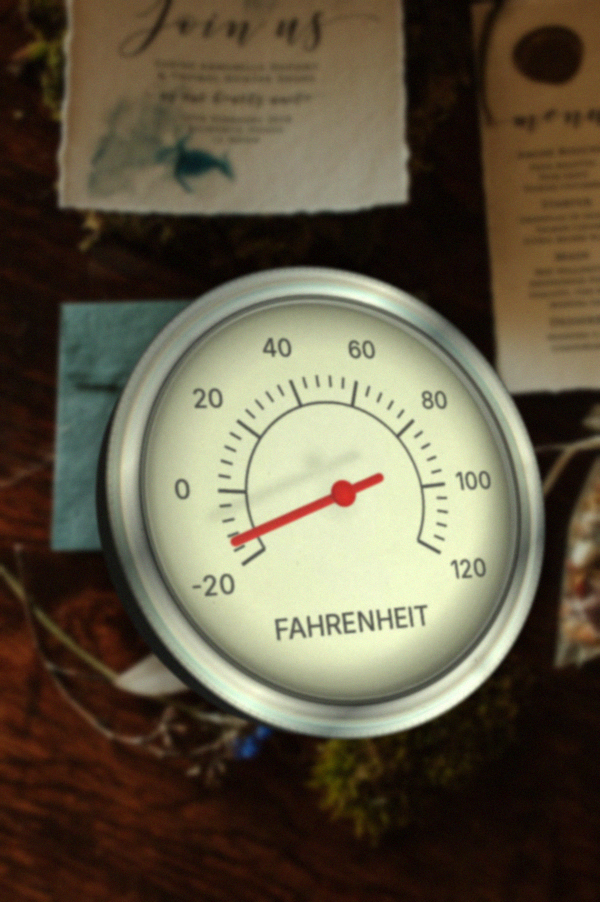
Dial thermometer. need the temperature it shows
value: -14 °F
